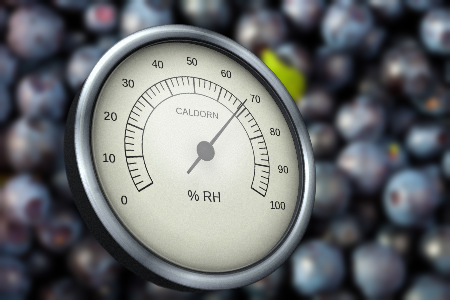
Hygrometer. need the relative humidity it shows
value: 68 %
